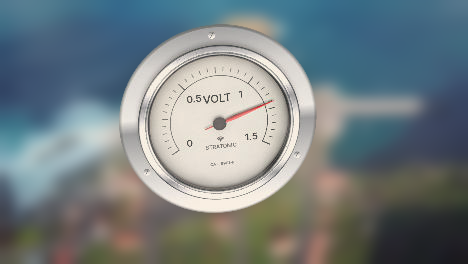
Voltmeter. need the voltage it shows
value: 1.2 V
